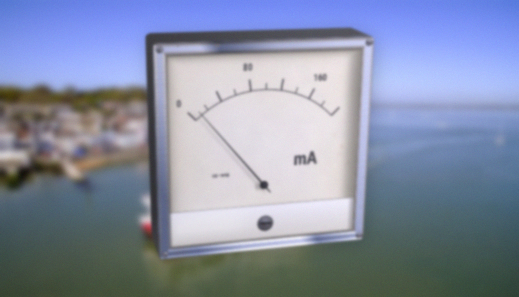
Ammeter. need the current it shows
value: 10 mA
